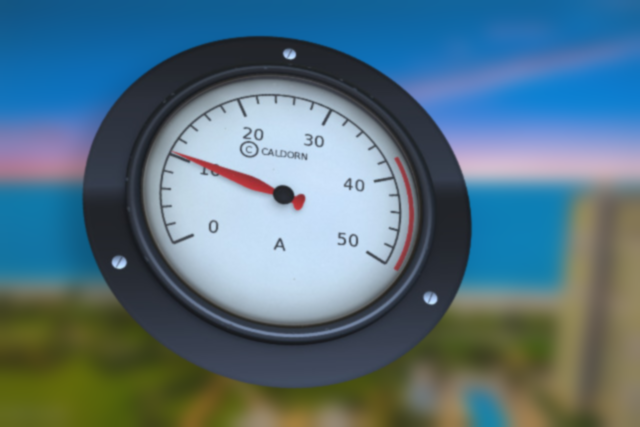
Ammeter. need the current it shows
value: 10 A
